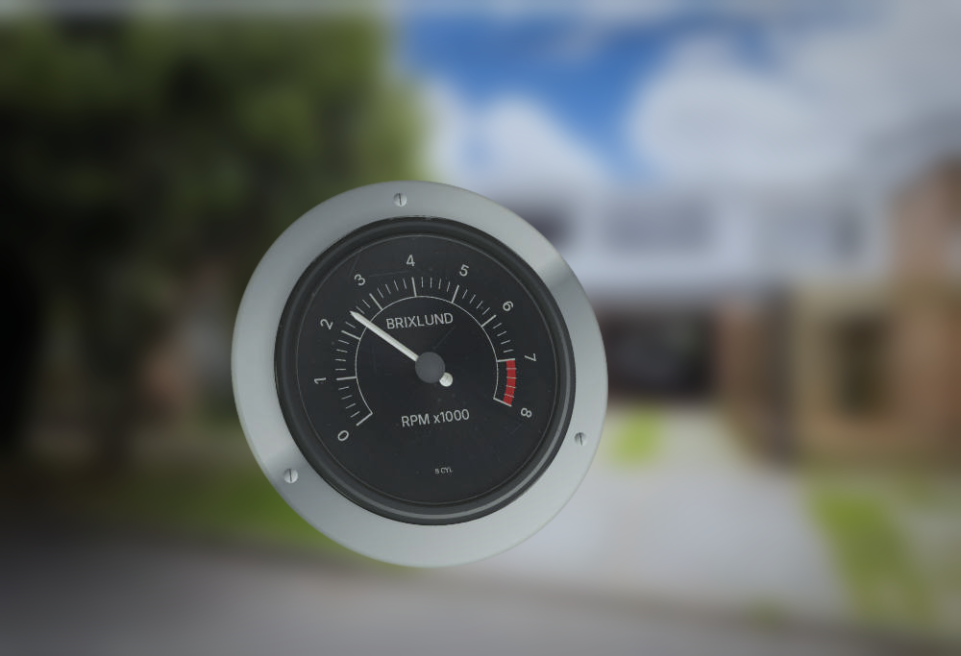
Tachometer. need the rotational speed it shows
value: 2400 rpm
